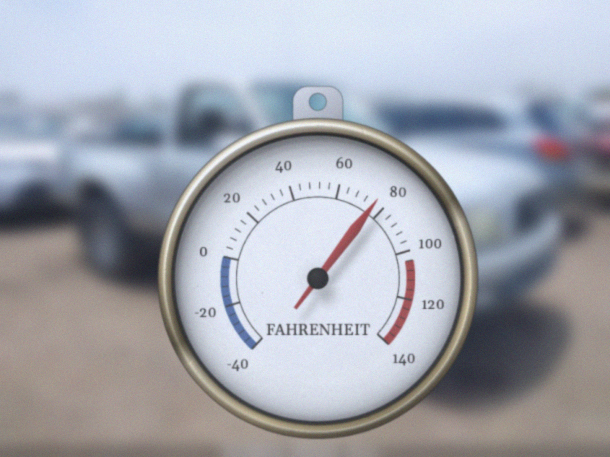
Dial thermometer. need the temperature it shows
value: 76 °F
